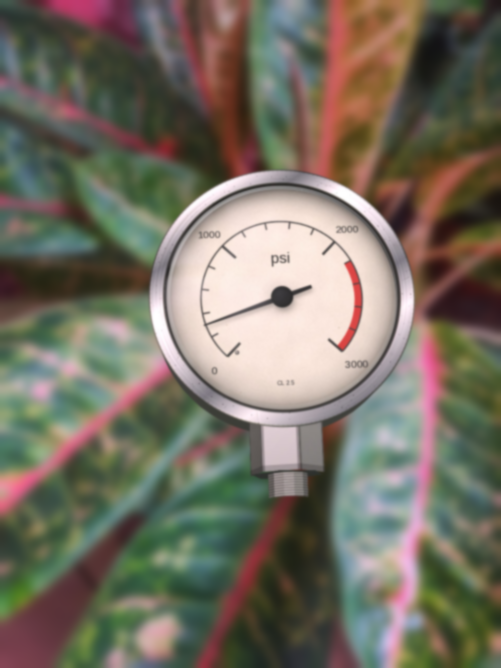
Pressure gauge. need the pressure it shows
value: 300 psi
